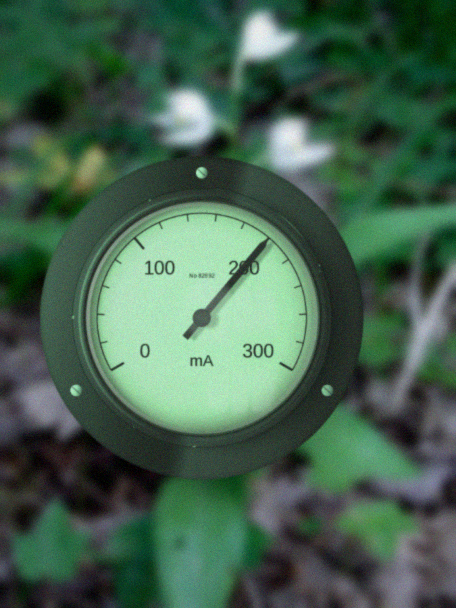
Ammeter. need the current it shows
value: 200 mA
